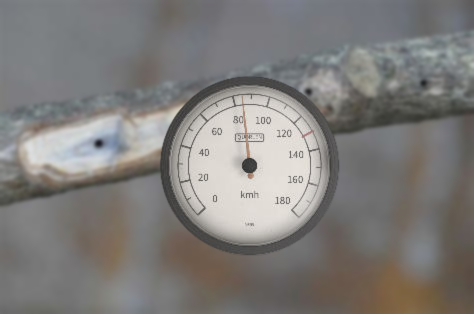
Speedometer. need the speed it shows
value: 85 km/h
